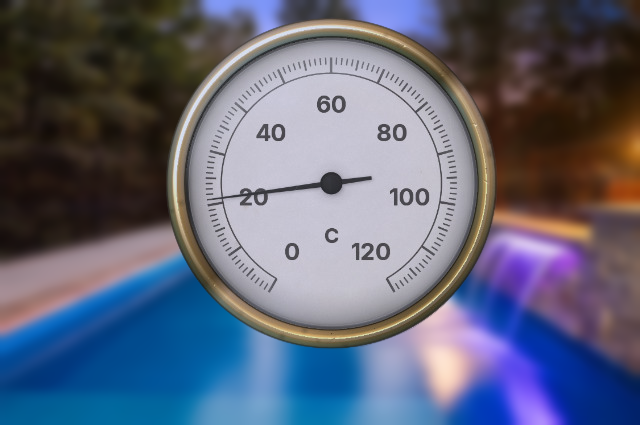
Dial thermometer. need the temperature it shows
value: 21 °C
